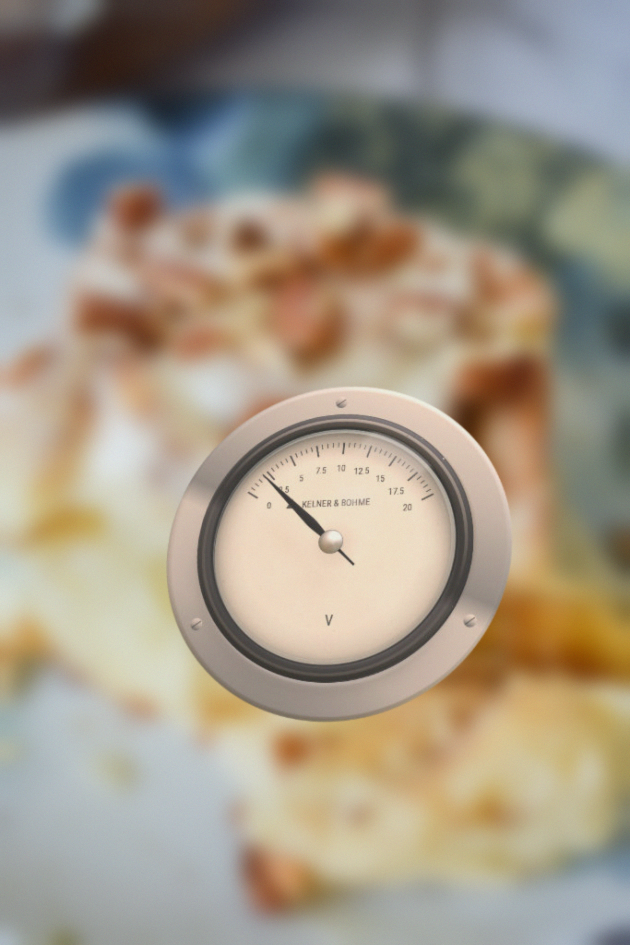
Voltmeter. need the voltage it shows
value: 2 V
